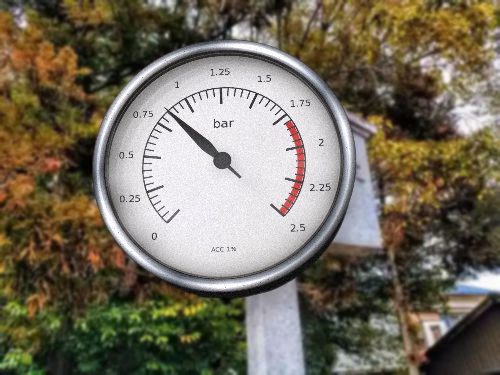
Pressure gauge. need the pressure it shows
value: 0.85 bar
